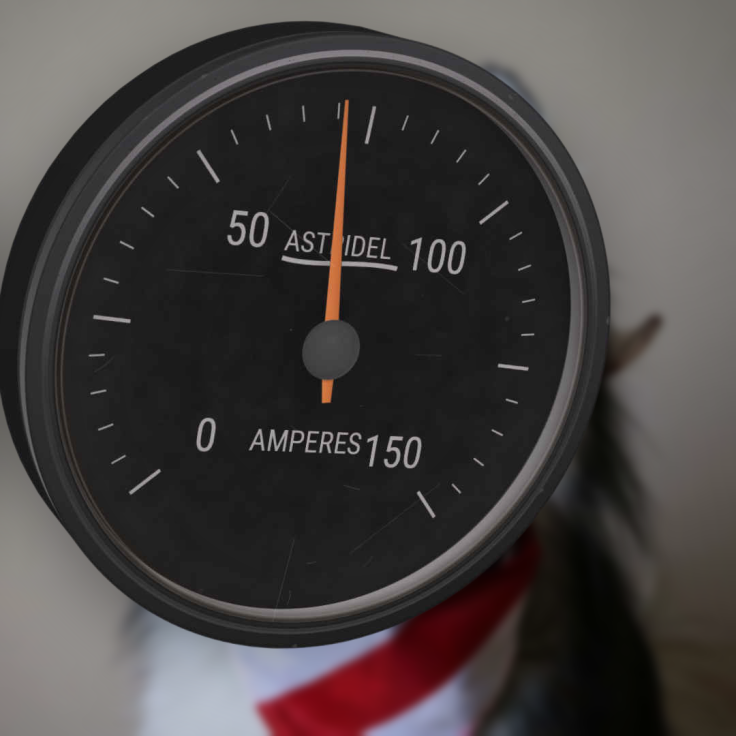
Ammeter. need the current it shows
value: 70 A
